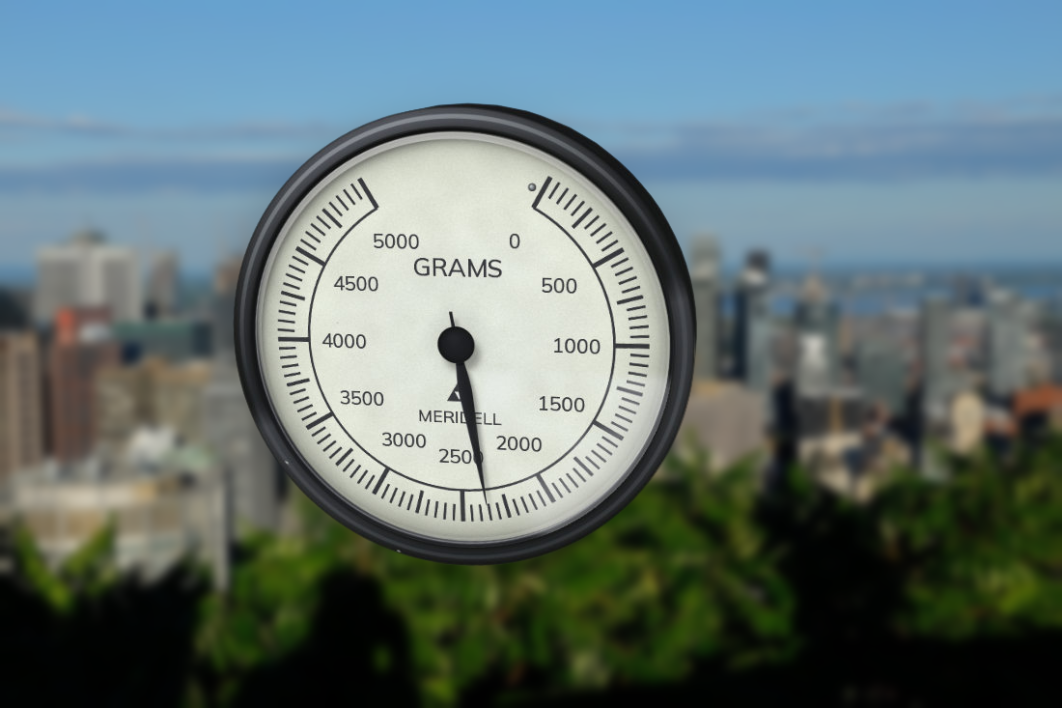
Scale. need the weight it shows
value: 2350 g
